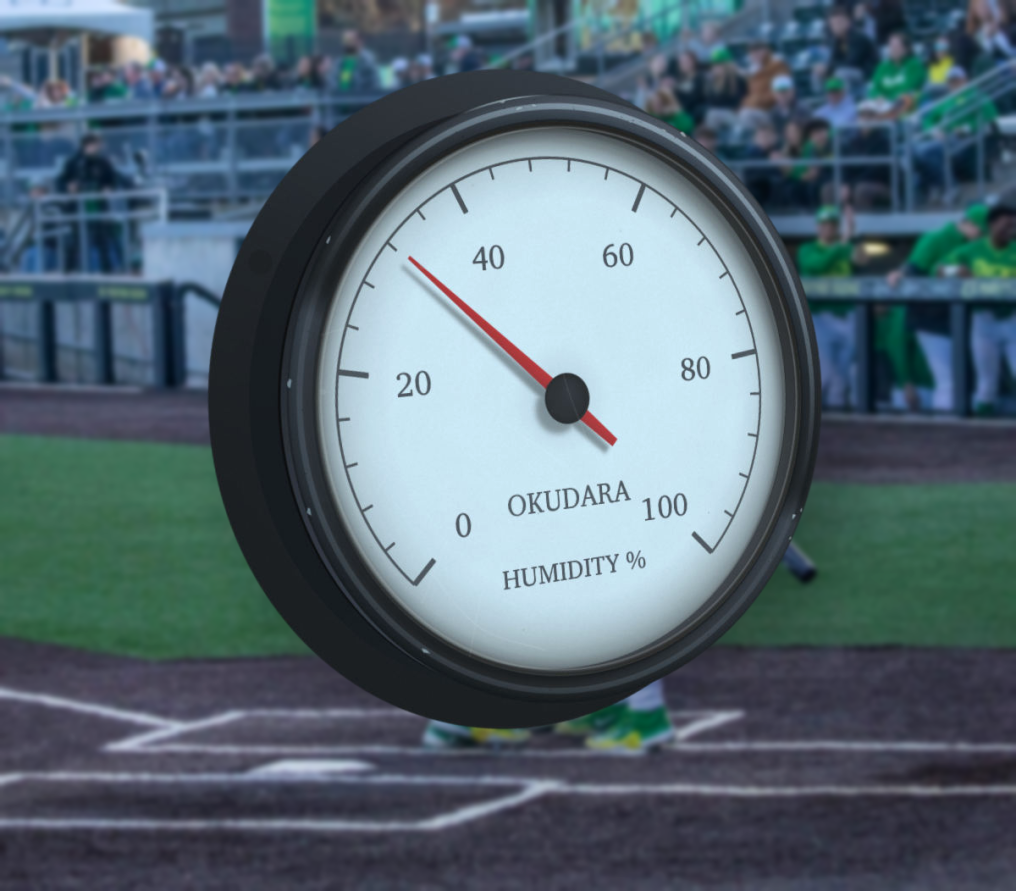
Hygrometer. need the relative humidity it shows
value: 32 %
